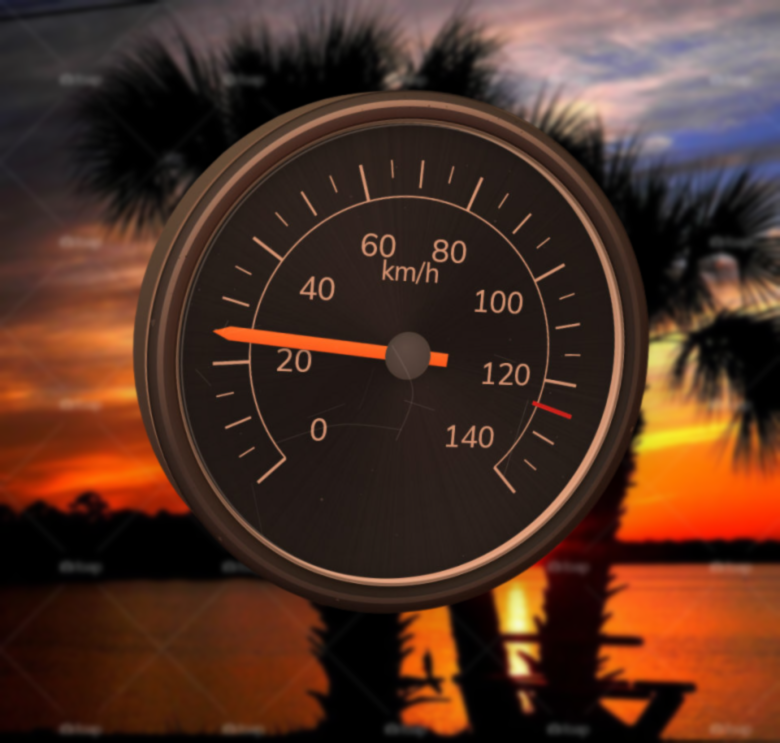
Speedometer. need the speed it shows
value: 25 km/h
